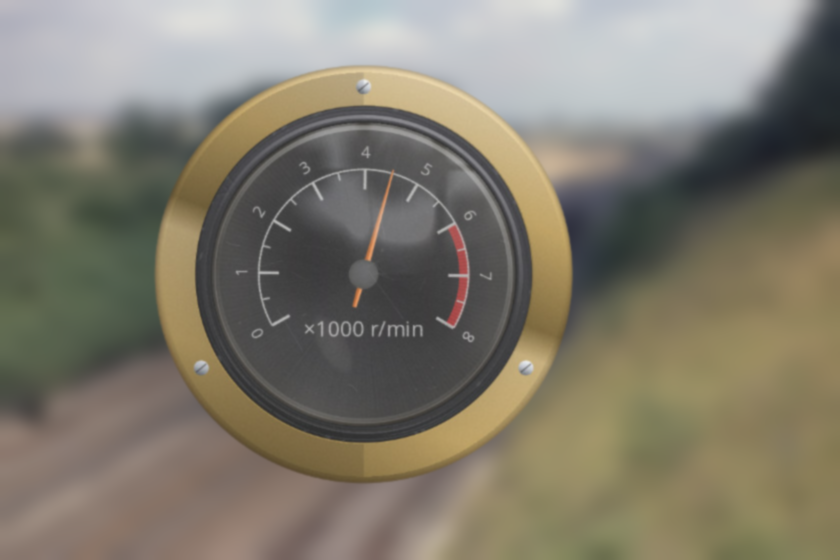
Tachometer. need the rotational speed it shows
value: 4500 rpm
